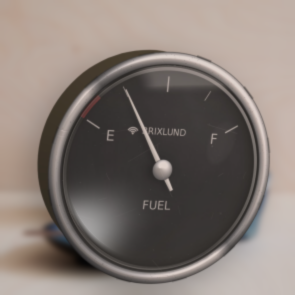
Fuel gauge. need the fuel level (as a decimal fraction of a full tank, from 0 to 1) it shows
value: 0.25
